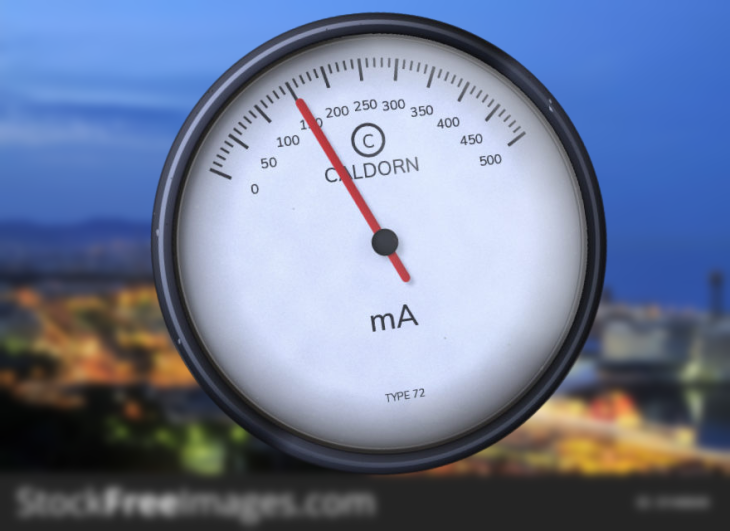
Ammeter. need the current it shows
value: 150 mA
